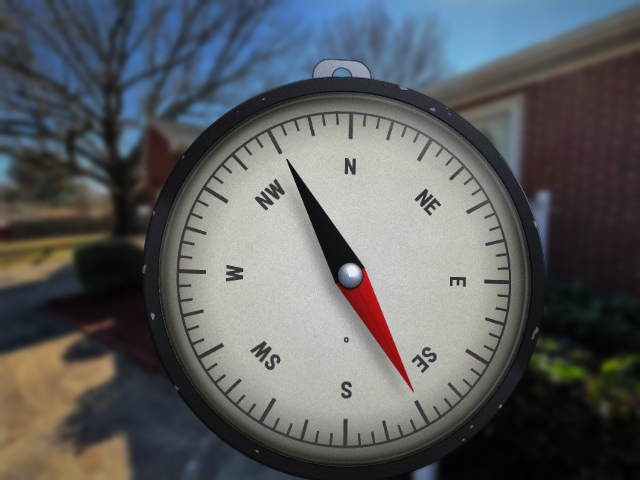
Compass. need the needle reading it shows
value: 150 °
